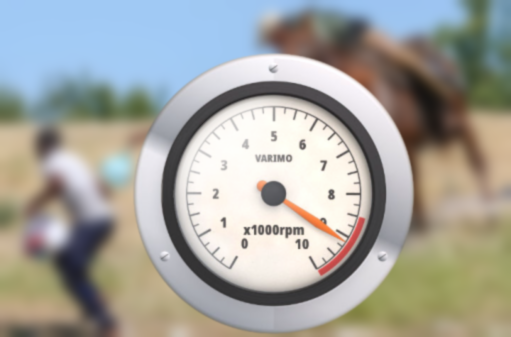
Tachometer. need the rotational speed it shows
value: 9125 rpm
